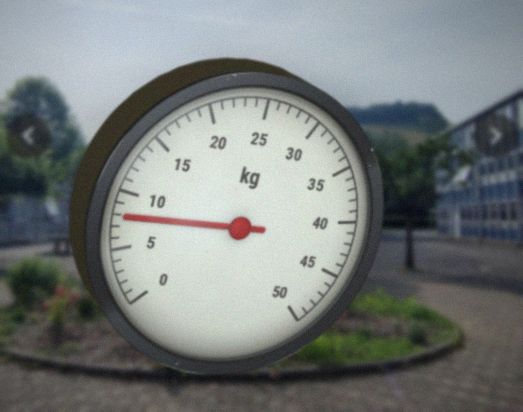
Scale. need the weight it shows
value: 8 kg
